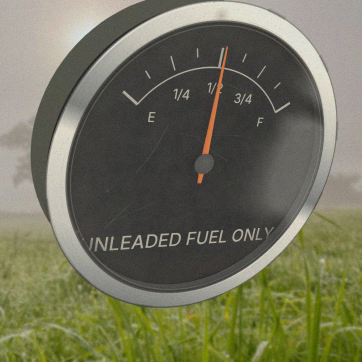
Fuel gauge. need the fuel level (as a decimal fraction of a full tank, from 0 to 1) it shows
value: 0.5
